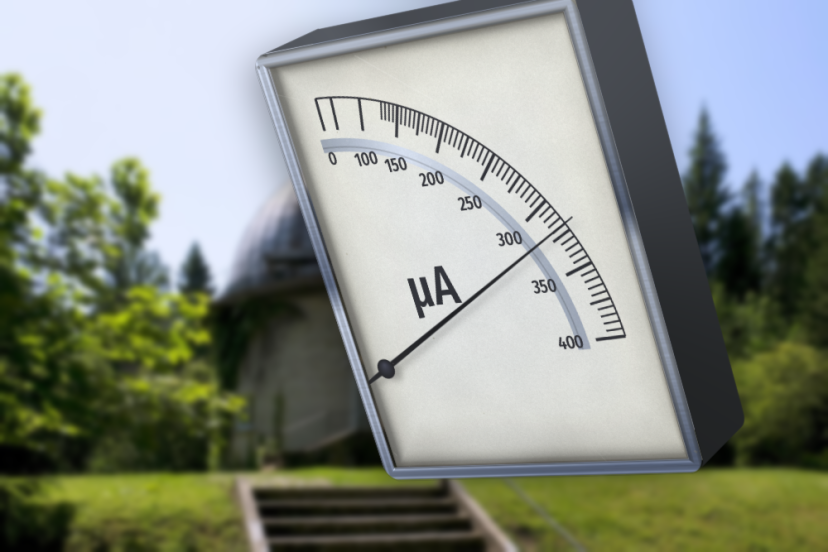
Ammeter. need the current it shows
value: 320 µA
